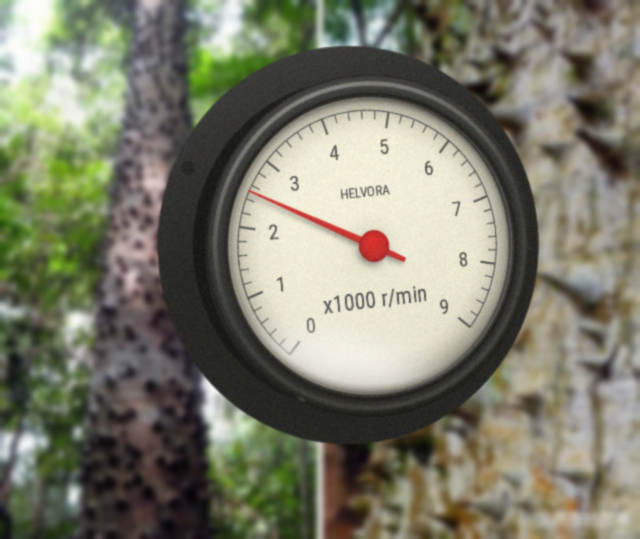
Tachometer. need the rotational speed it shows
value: 2500 rpm
